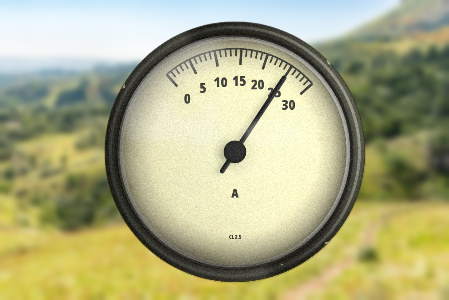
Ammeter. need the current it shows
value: 25 A
